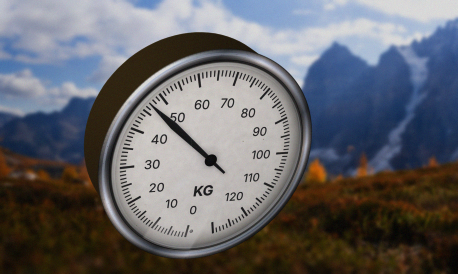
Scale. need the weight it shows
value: 47 kg
